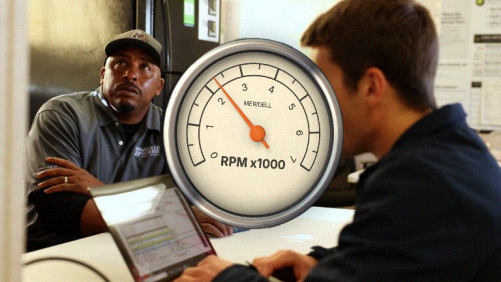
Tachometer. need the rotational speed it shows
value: 2250 rpm
